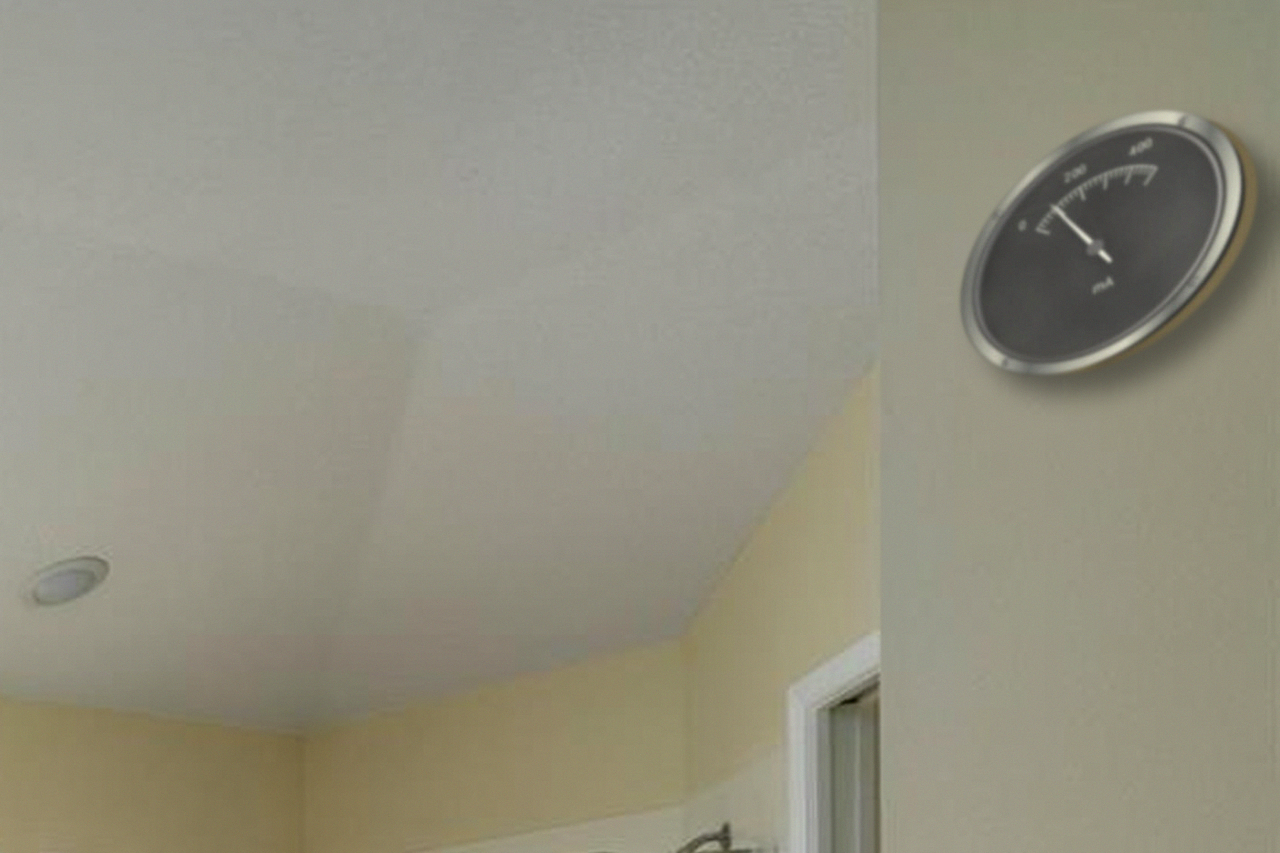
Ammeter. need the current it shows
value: 100 mA
